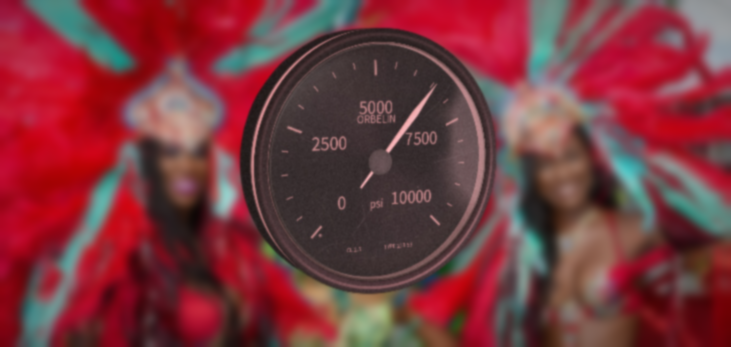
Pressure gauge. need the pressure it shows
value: 6500 psi
